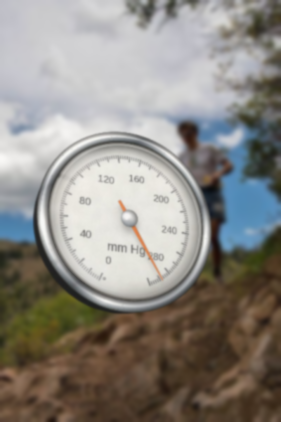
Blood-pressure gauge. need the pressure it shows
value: 290 mmHg
